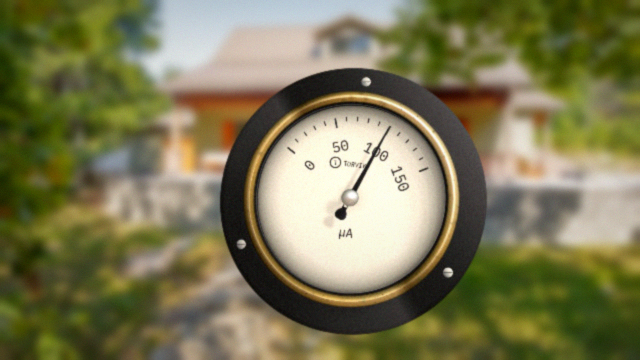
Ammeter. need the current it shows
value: 100 µA
